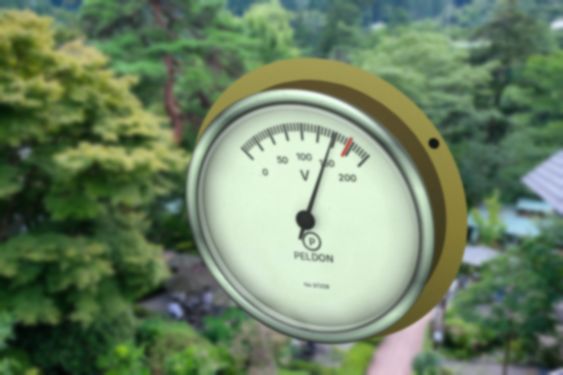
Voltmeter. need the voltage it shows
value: 150 V
